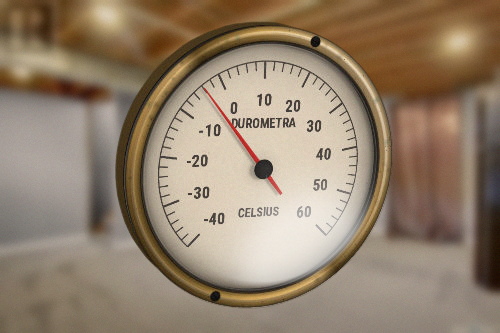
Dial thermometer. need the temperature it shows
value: -4 °C
